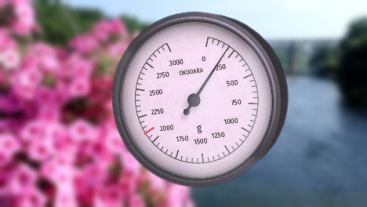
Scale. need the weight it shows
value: 200 g
